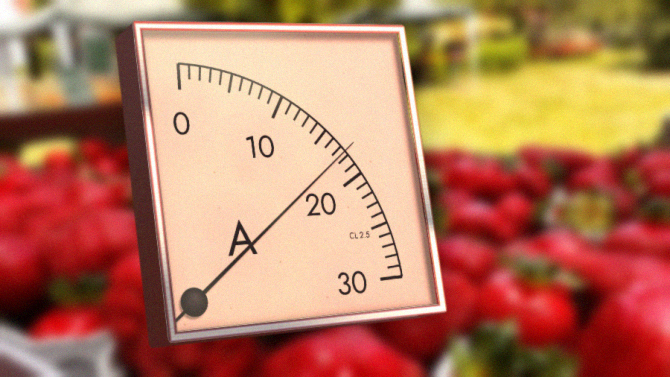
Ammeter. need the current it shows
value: 17.5 A
